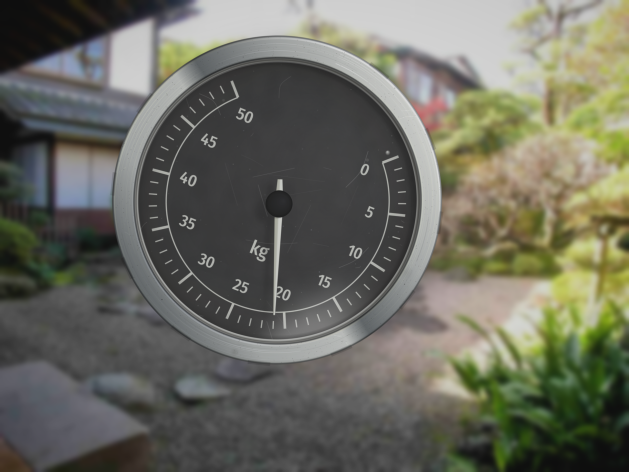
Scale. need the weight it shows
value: 21 kg
